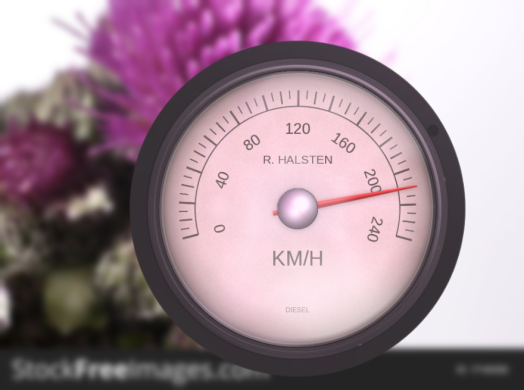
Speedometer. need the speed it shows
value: 210 km/h
